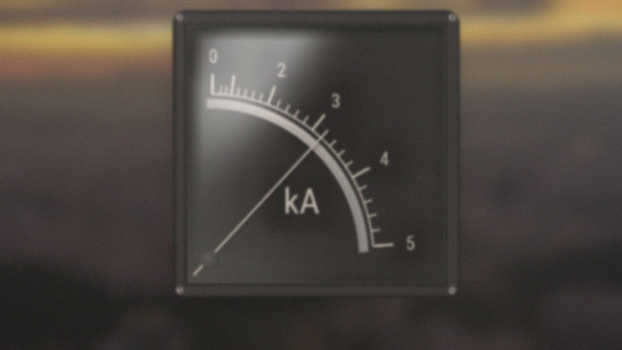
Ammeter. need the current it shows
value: 3.2 kA
